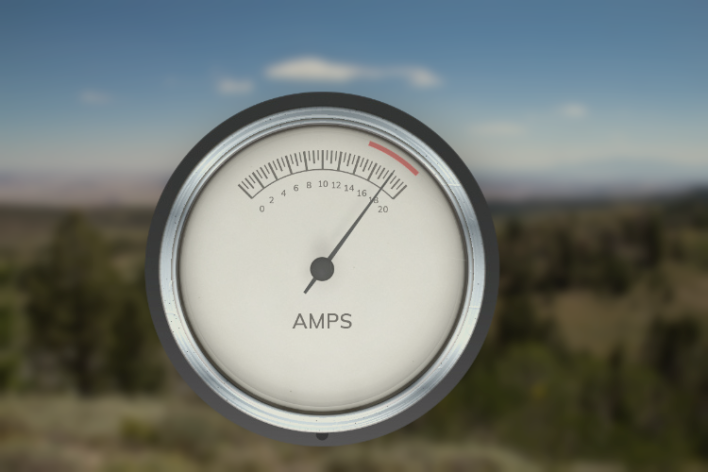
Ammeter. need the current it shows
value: 18 A
